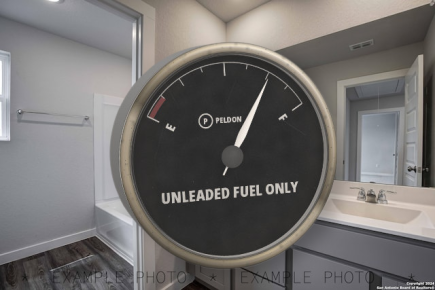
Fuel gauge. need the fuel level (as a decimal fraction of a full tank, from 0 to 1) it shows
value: 0.75
